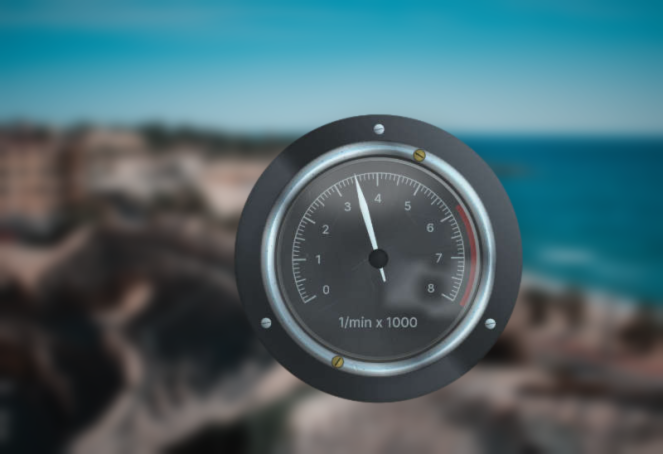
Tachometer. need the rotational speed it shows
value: 3500 rpm
